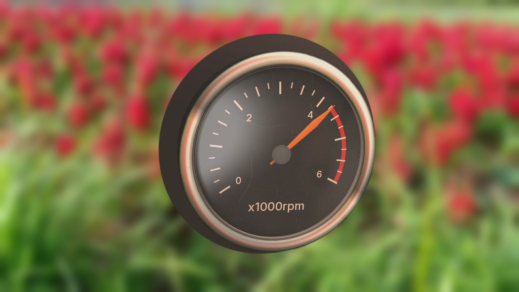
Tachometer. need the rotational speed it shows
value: 4250 rpm
